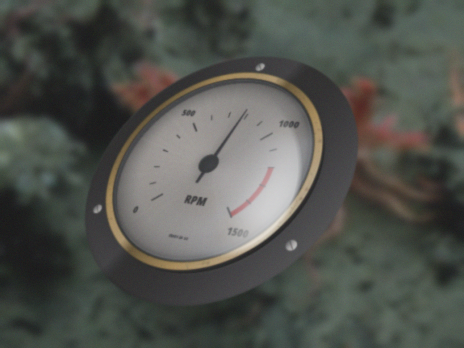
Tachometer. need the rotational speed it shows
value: 800 rpm
